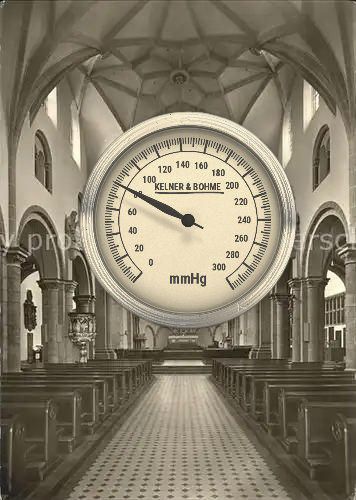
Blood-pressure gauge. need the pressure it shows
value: 80 mmHg
